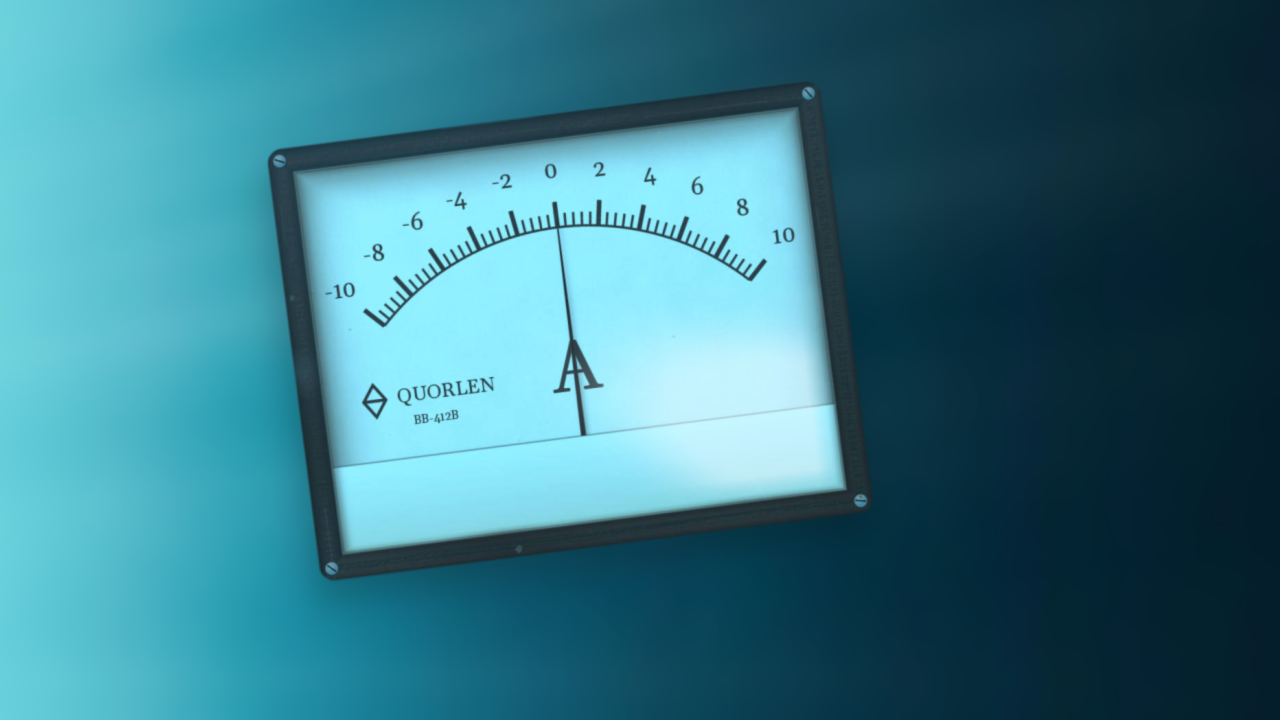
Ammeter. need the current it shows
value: 0 A
